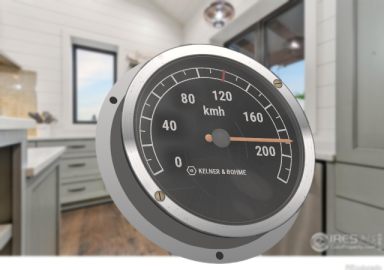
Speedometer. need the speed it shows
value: 190 km/h
